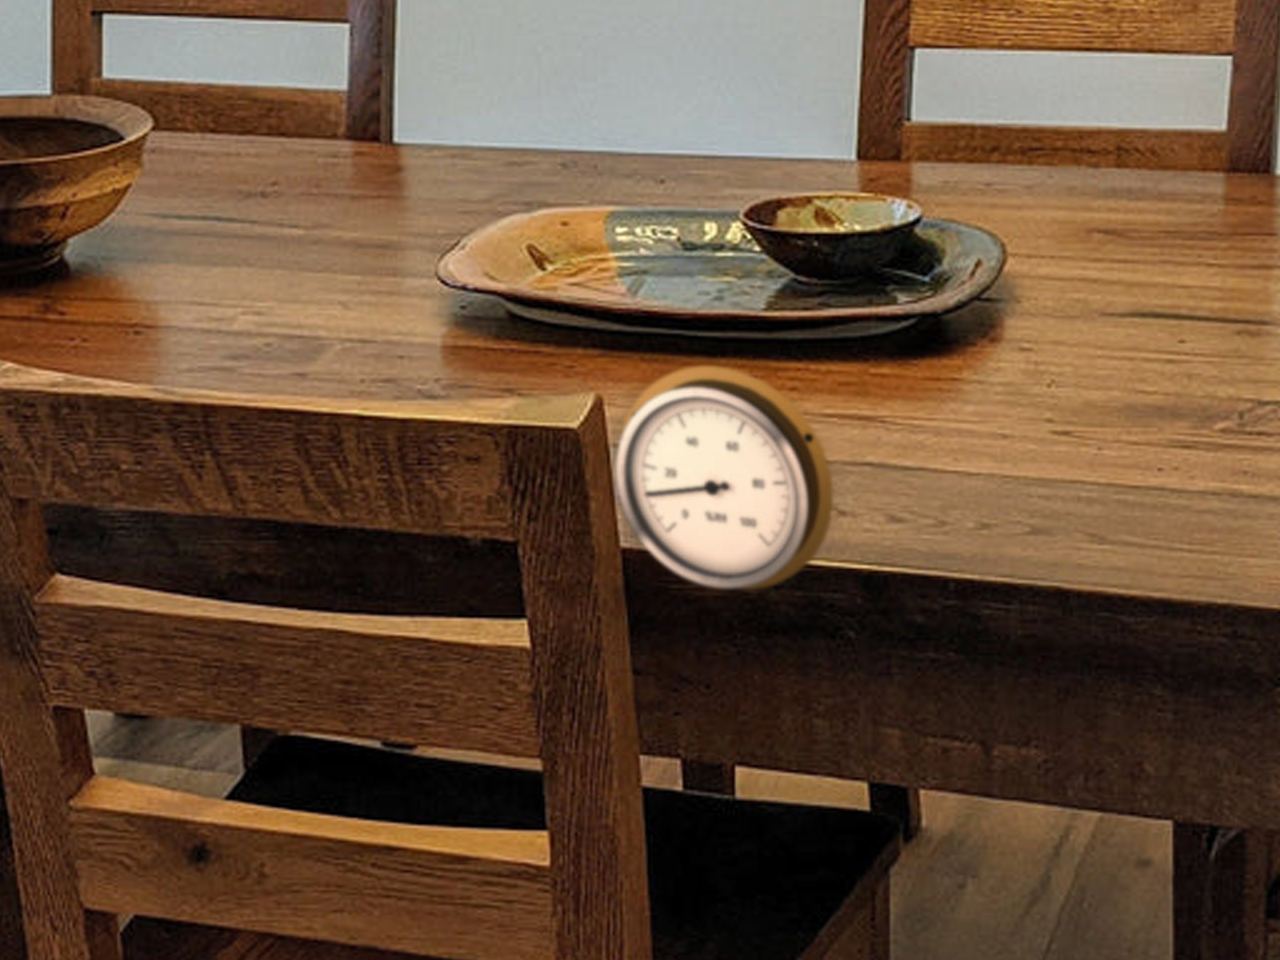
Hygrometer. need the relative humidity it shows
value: 12 %
